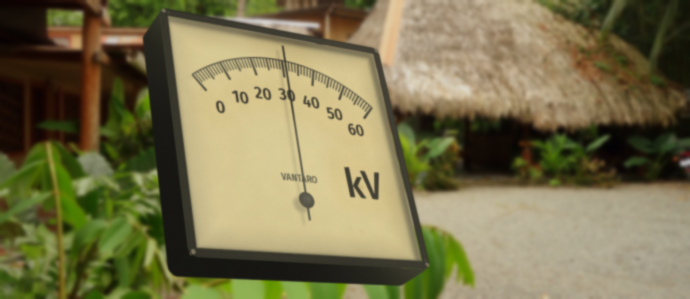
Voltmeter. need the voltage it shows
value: 30 kV
